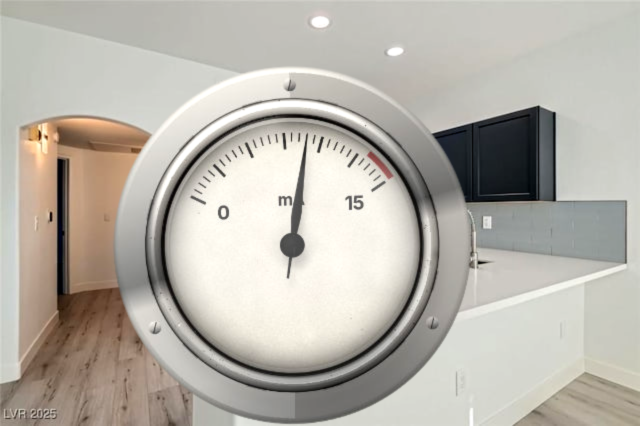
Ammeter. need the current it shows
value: 9 mA
